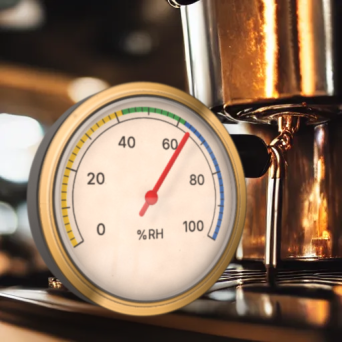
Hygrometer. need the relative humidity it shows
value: 64 %
